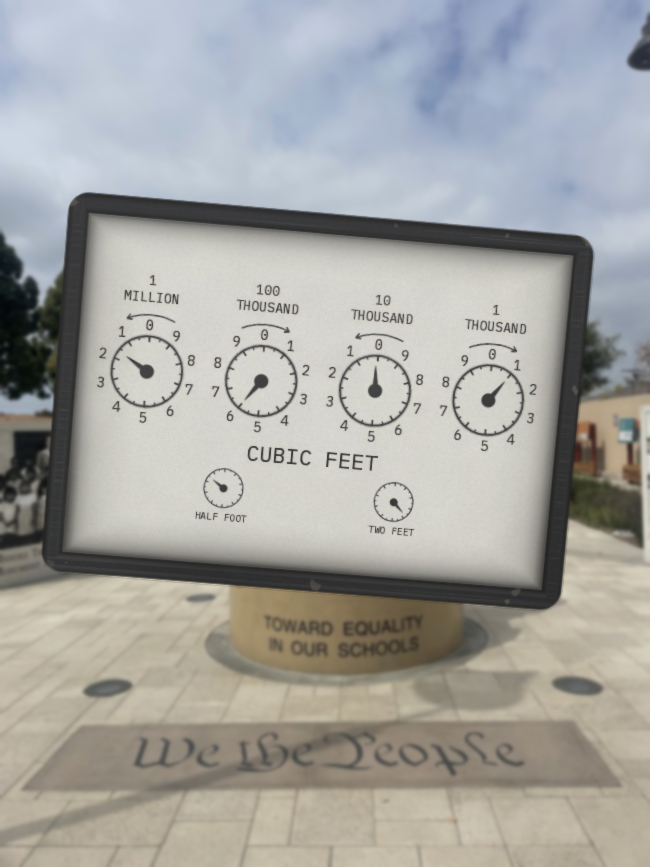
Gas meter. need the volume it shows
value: 160100 ft³
